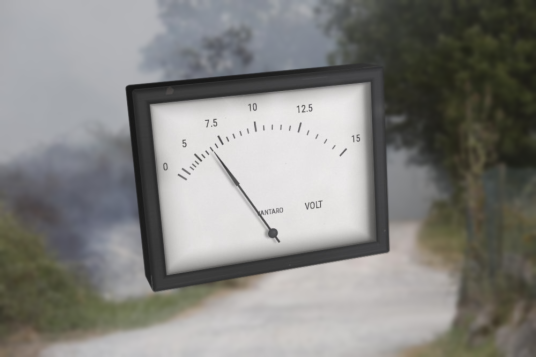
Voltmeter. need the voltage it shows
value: 6.5 V
